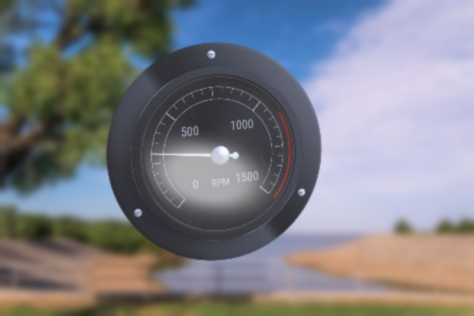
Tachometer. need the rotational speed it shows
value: 300 rpm
